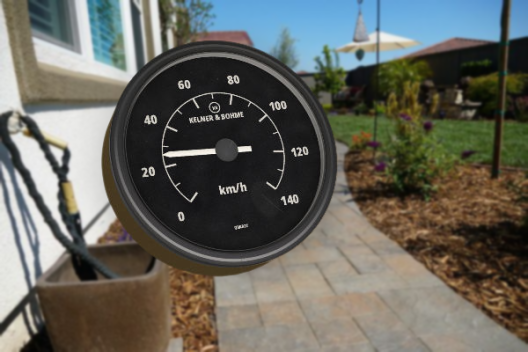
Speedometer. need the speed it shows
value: 25 km/h
